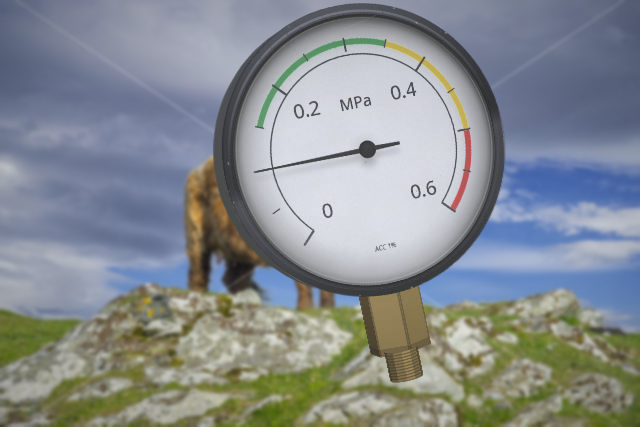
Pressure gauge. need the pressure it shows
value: 0.1 MPa
